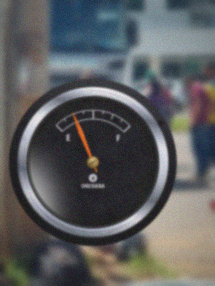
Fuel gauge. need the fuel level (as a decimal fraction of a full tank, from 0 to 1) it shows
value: 0.25
